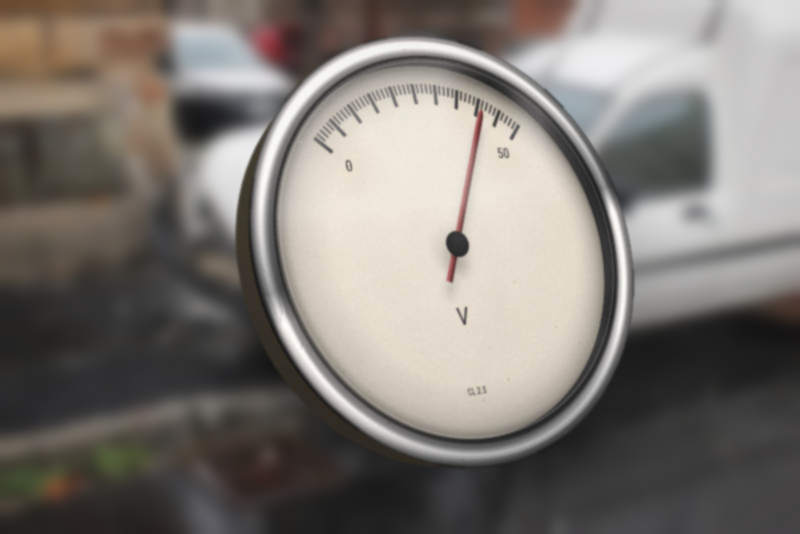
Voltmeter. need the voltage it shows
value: 40 V
